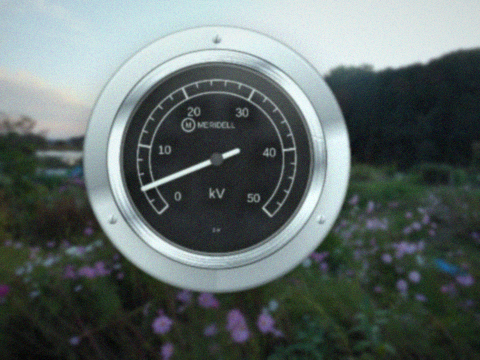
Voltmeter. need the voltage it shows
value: 4 kV
